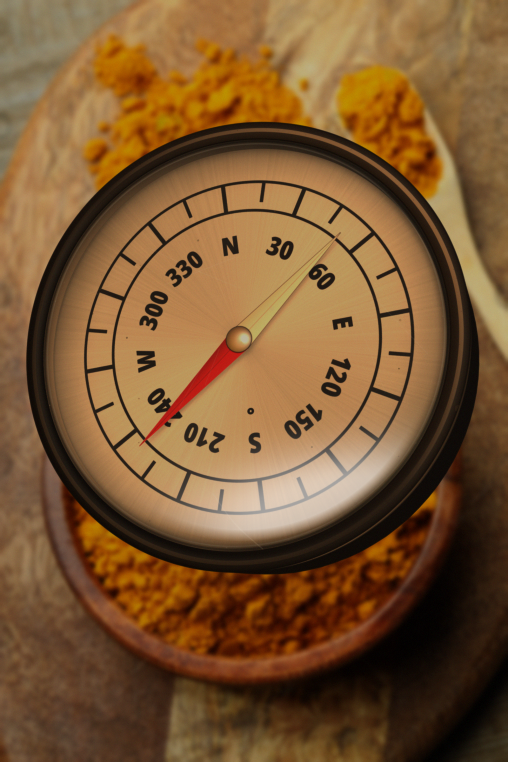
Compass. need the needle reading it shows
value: 232.5 °
